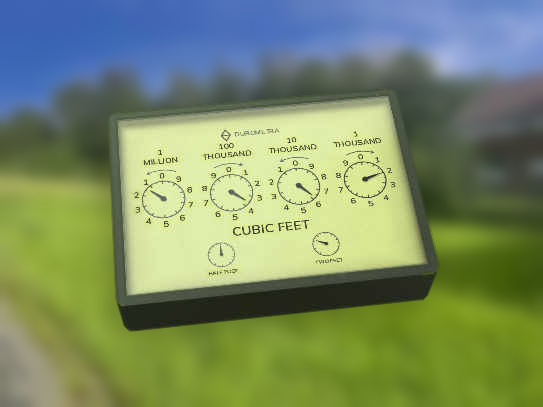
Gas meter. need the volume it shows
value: 136200 ft³
